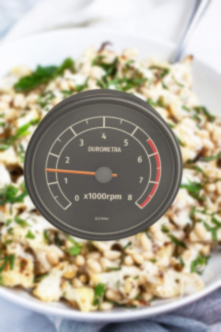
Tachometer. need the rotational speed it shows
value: 1500 rpm
